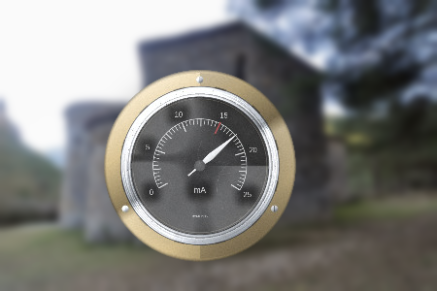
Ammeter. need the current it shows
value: 17.5 mA
